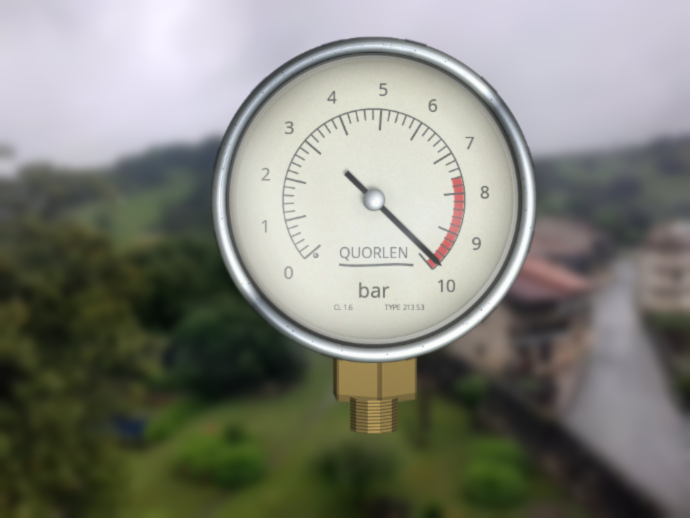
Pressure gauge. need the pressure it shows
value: 9.8 bar
